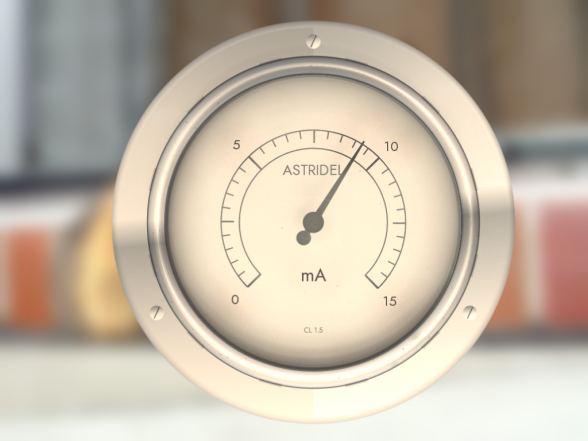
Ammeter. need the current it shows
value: 9.25 mA
